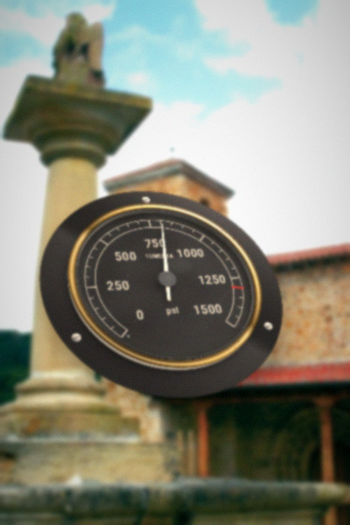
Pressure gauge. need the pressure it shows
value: 800 psi
